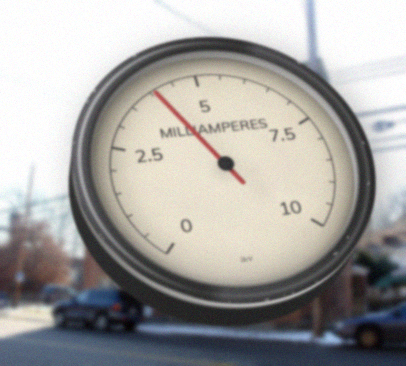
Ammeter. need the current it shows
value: 4 mA
